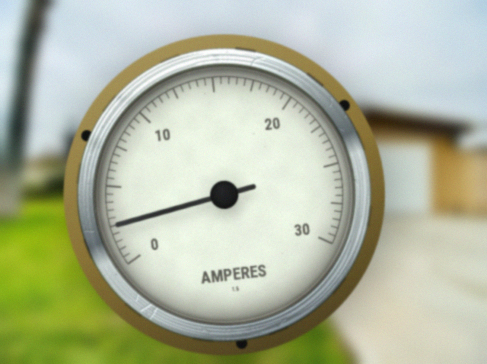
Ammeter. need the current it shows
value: 2.5 A
